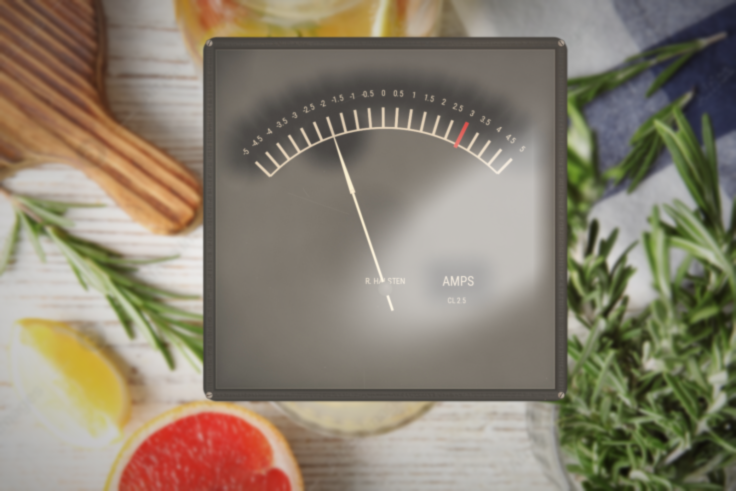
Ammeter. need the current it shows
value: -2 A
